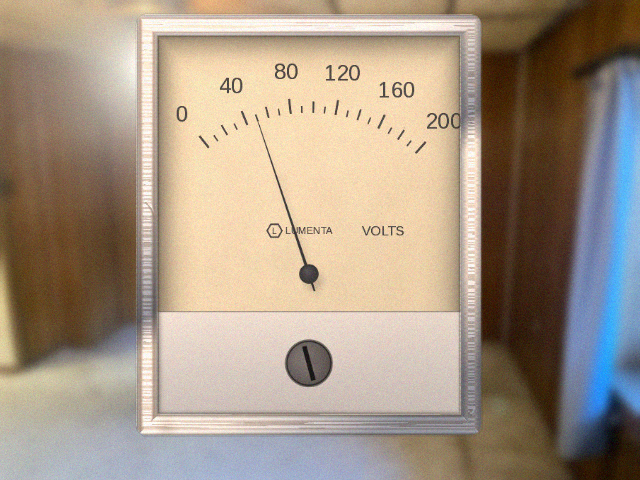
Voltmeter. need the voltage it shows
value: 50 V
